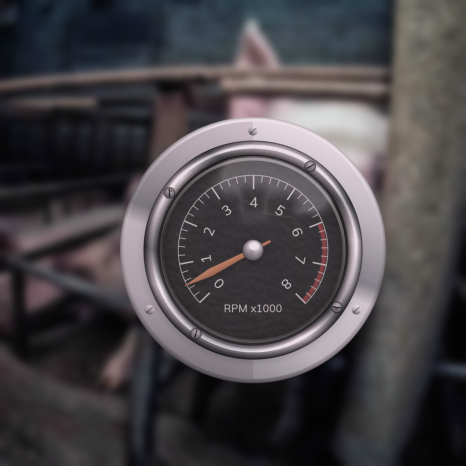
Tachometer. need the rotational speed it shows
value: 500 rpm
